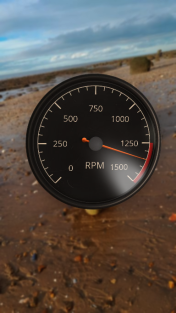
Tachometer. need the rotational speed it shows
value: 1350 rpm
